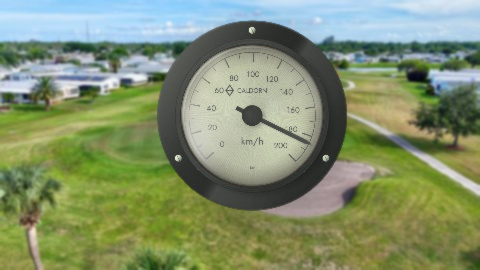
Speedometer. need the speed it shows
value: 185 km/h
